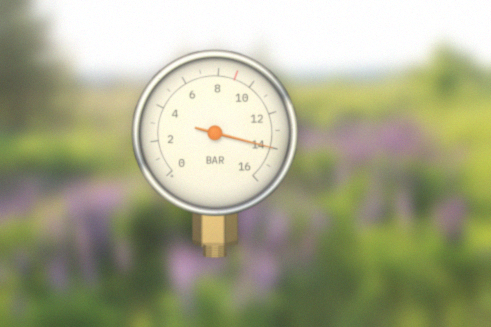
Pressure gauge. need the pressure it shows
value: 14 bar
